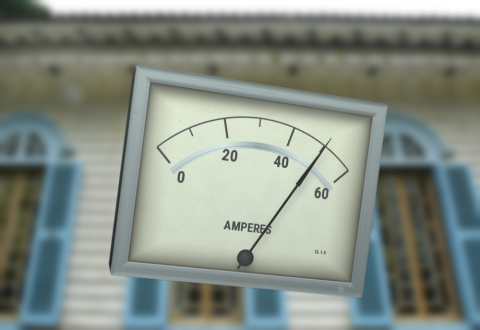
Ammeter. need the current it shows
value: 50 A
